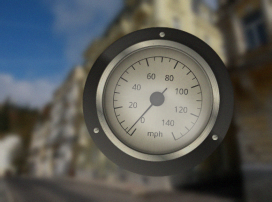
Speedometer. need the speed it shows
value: 2.5 mph
